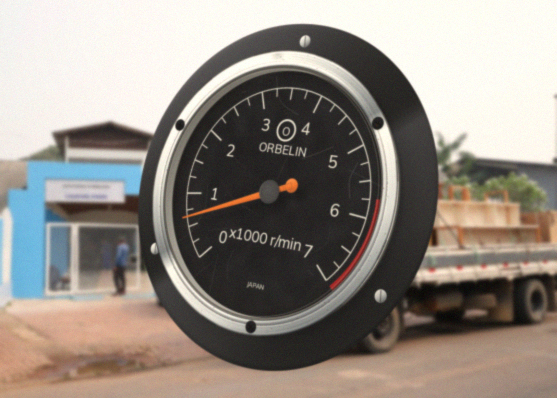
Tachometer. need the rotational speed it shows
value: 625 rpm
